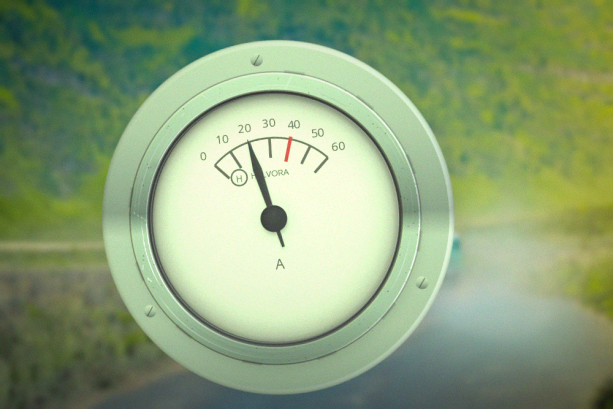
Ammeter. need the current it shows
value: 20 A
